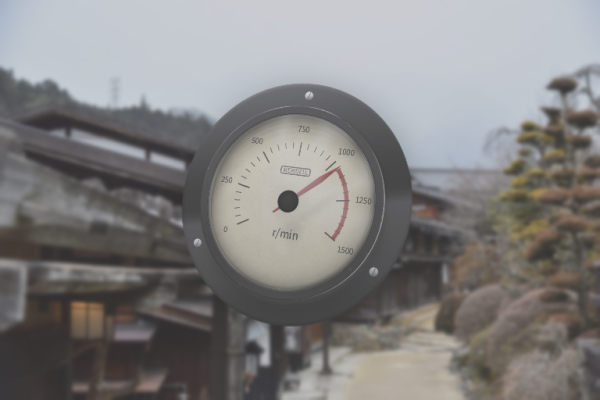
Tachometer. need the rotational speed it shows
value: 1050 rpm
